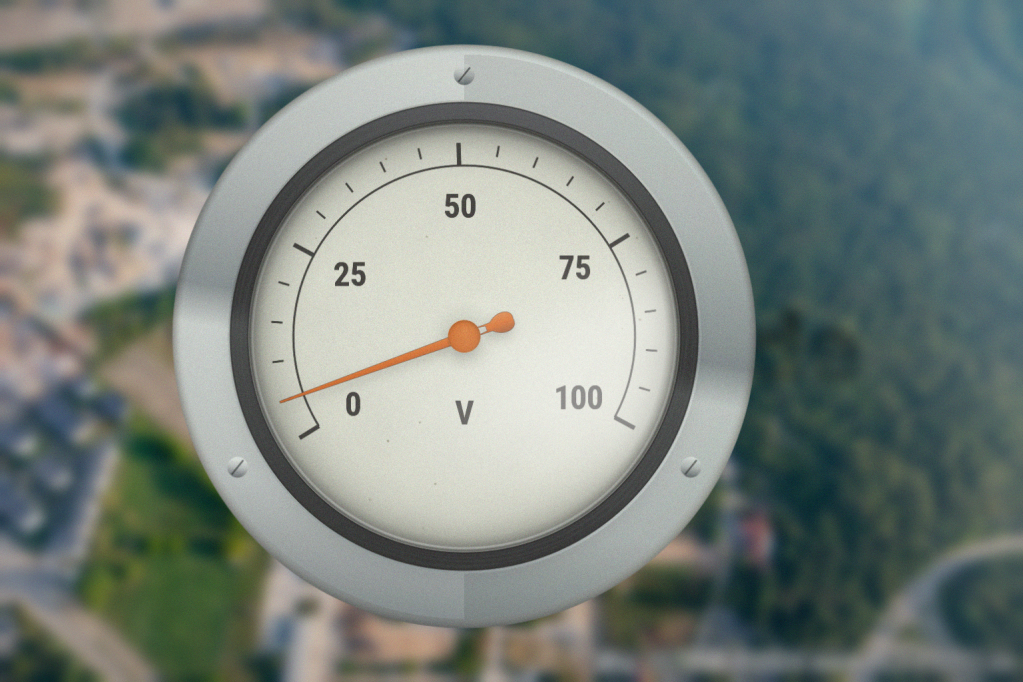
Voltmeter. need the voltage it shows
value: 5 V
